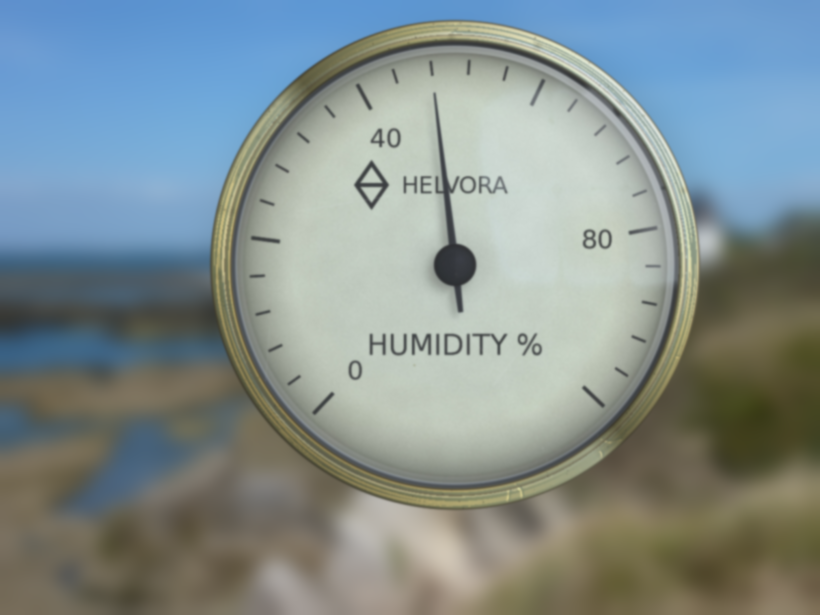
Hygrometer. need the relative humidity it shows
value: 48 %
